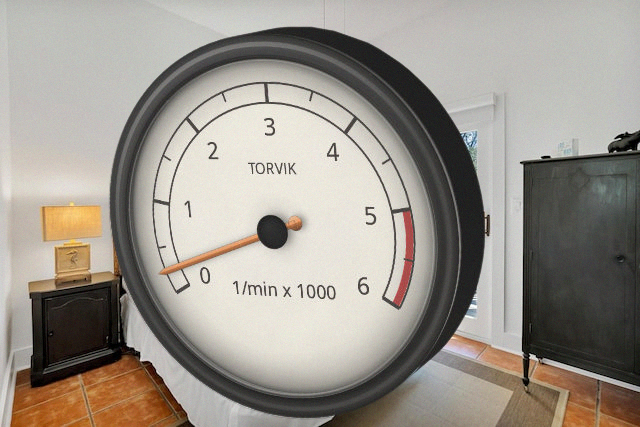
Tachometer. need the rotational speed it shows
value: 250 rpm
